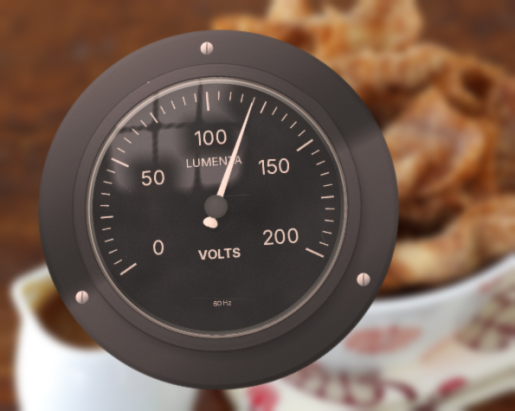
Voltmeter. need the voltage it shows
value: 120 V
